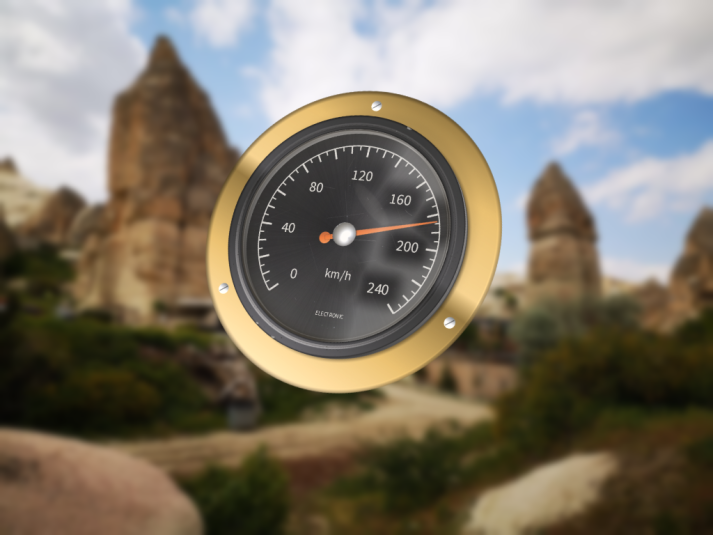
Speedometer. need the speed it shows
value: 185 km/h
